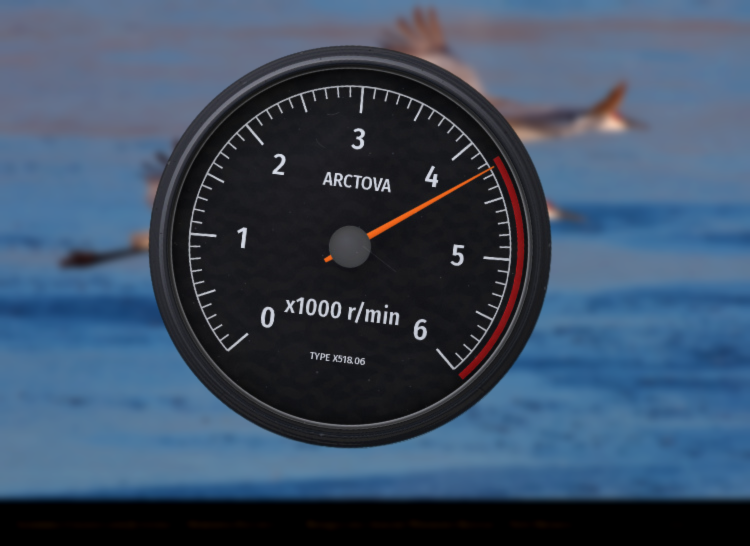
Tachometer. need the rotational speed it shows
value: 4250 rpm
